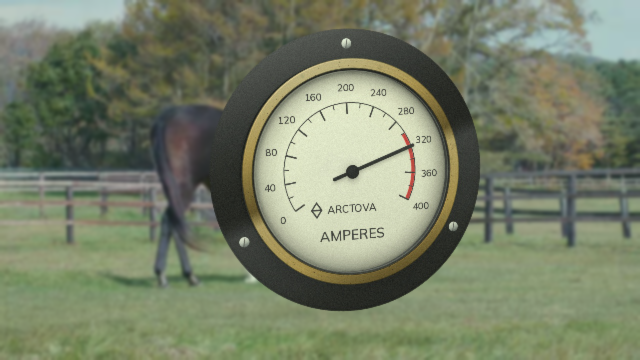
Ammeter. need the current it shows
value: 320 A
